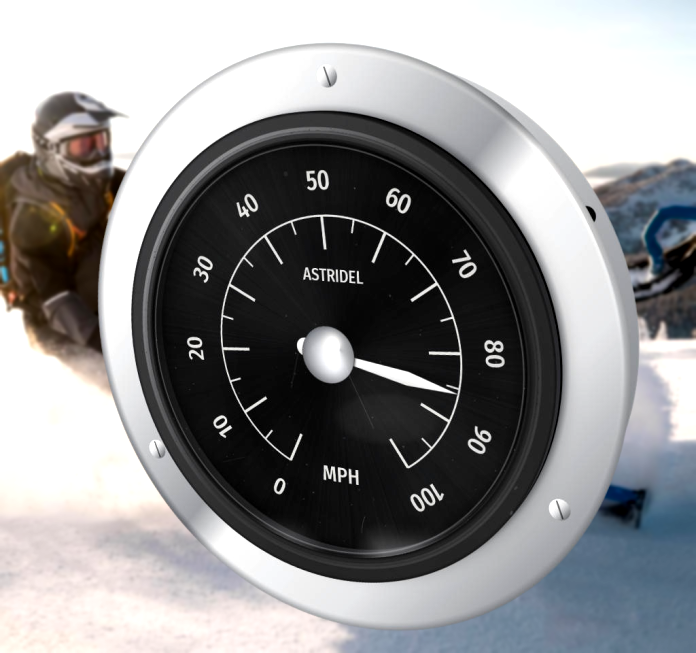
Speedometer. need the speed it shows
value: 85 mph
